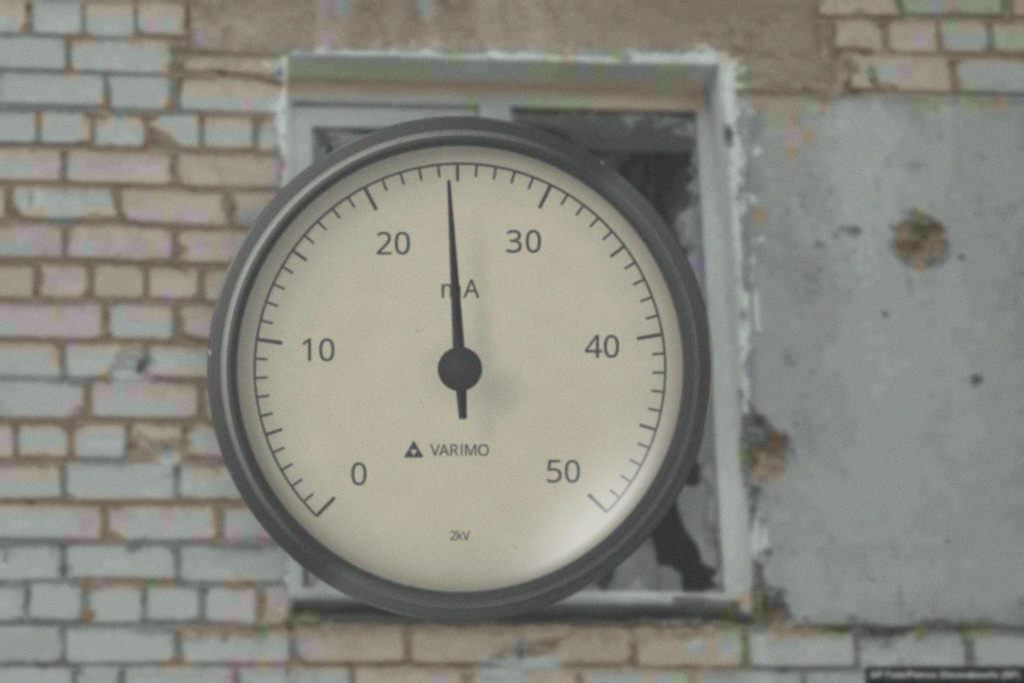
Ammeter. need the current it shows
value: 24.5 mA
